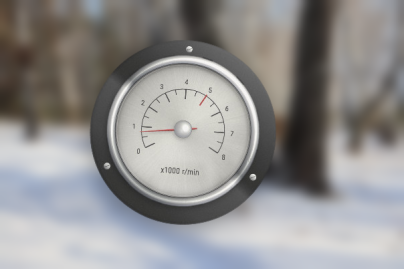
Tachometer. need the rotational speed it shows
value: 750 rpm
